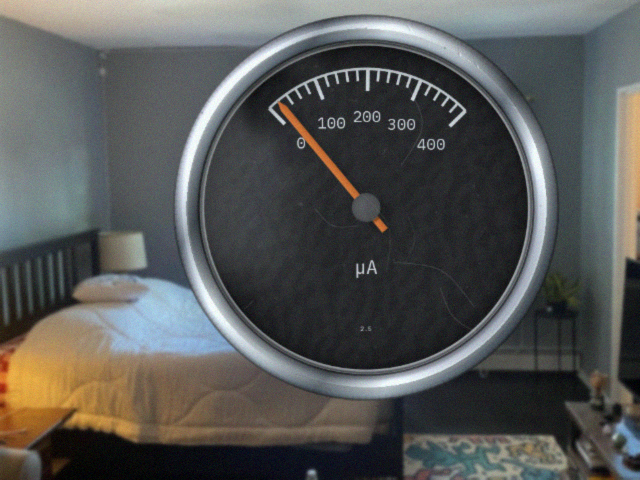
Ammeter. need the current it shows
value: 20 µA
